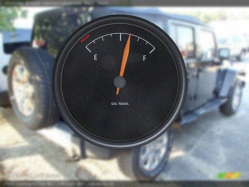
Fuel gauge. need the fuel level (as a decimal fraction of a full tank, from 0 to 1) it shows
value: 0.625
